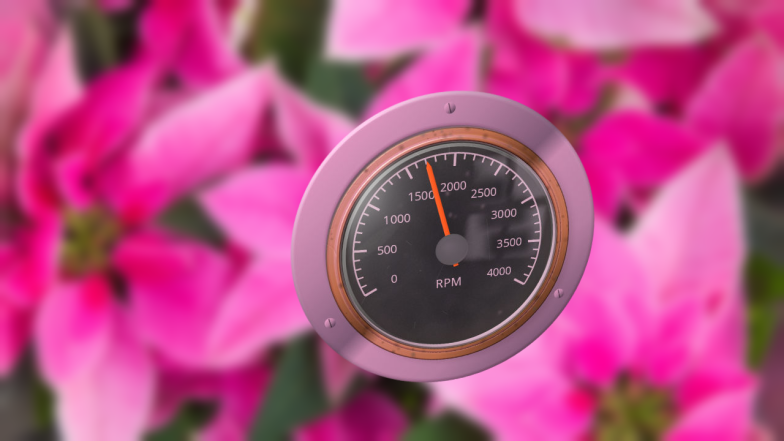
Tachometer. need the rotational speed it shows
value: 1700 rpm
